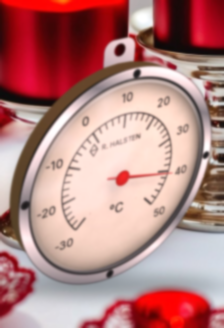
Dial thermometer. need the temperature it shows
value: 40 °C
